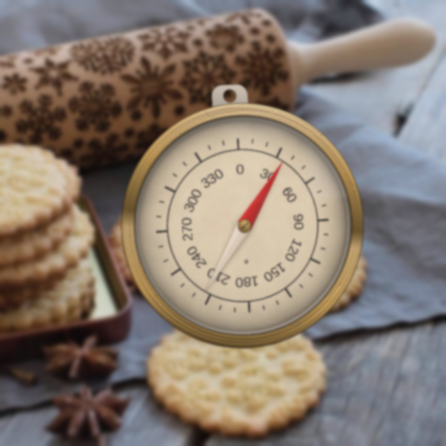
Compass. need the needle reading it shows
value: 35 °
